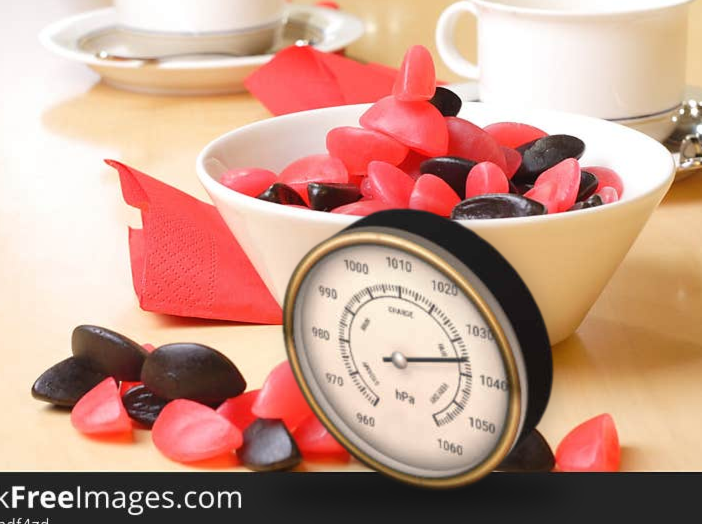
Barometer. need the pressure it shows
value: 1035 hPa
